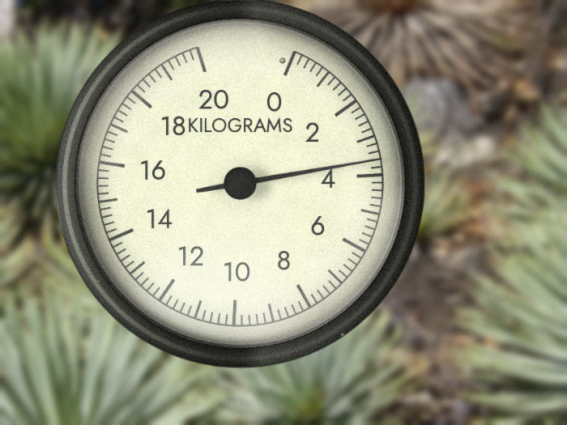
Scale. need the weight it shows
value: 3.6 kg
